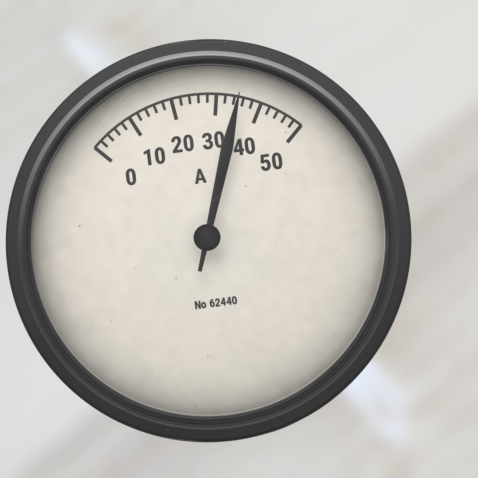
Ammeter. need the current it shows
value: 35 A
